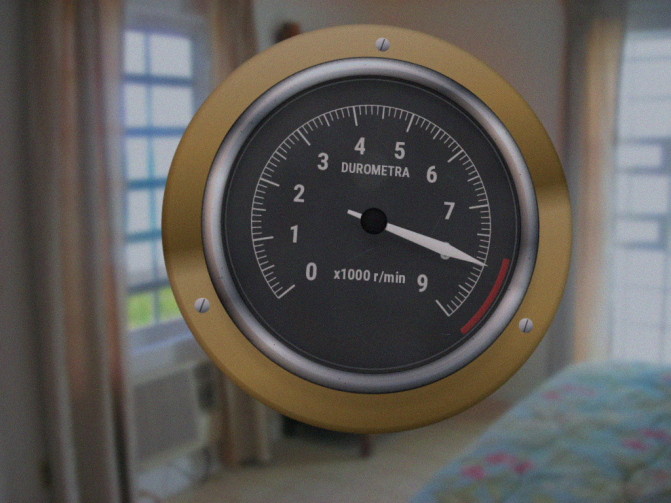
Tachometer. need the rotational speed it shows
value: 8000 rpm
